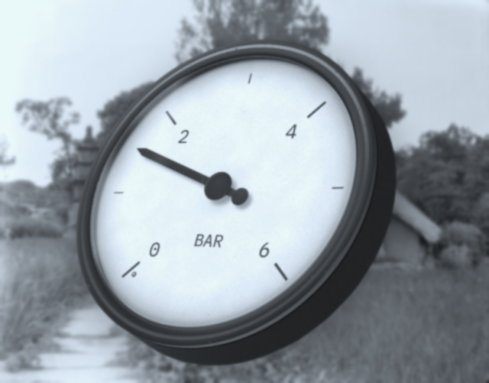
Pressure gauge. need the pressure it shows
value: 1.5 bar
